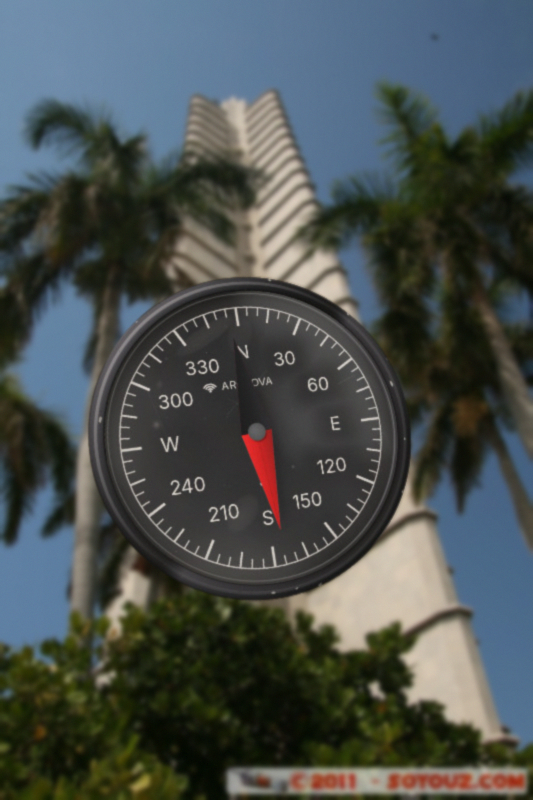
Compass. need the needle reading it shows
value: 175 °
